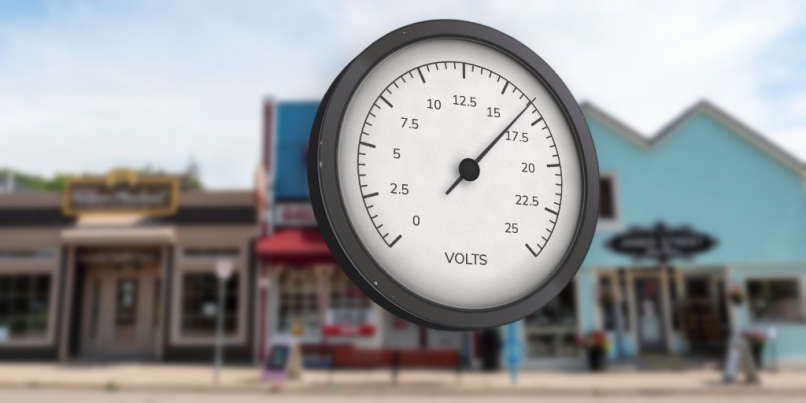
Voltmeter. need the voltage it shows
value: 16.5 V
